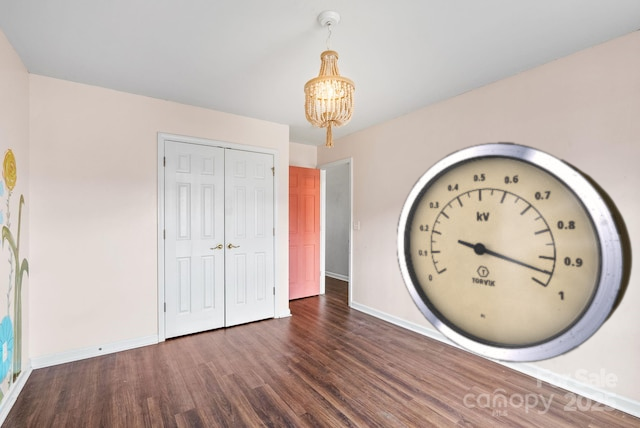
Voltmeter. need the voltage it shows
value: 0.95 kV
